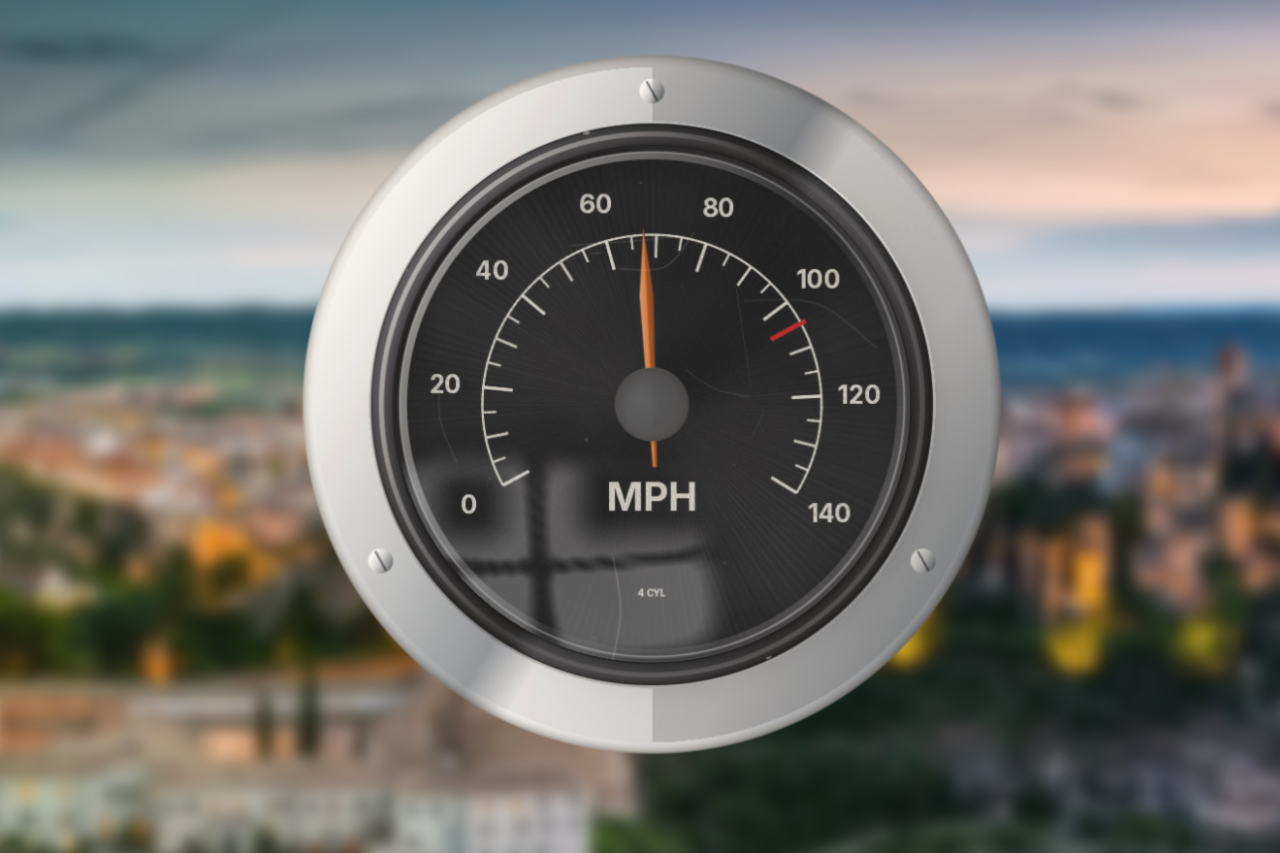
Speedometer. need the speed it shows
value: 67.5 mph
